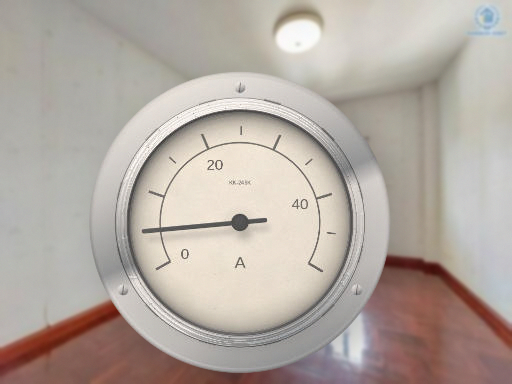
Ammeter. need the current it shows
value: 5 A
